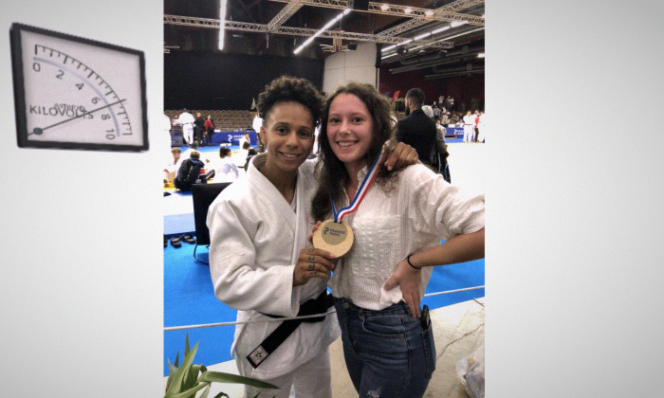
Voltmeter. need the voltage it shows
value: 7 kV
